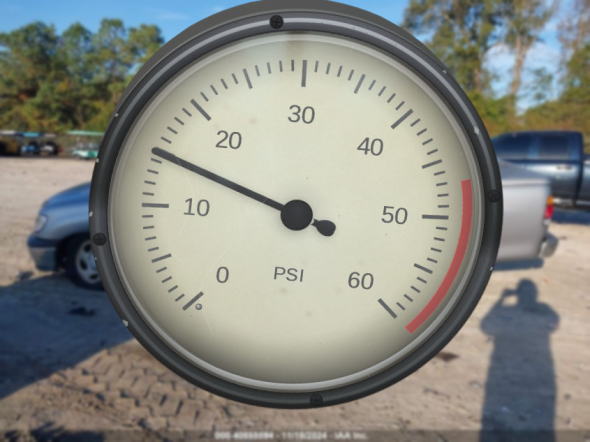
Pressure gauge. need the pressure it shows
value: 15 psi
